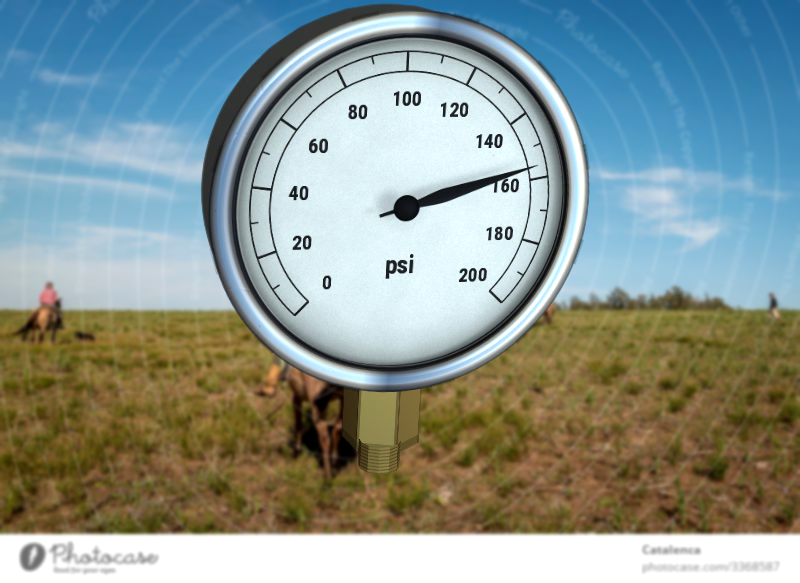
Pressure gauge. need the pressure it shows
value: 155 psi
